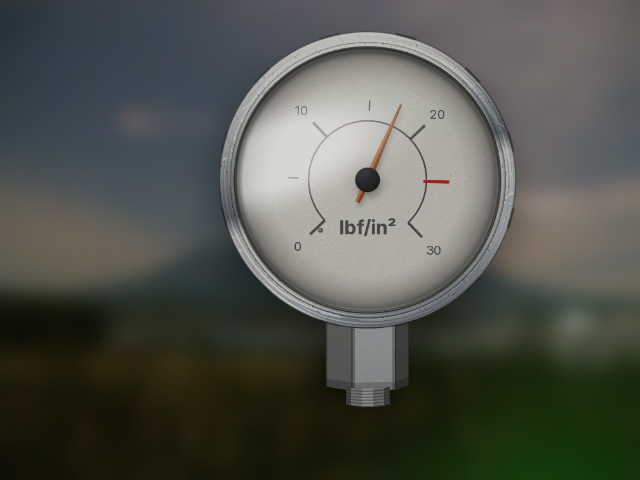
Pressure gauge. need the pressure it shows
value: 17.5 psi
